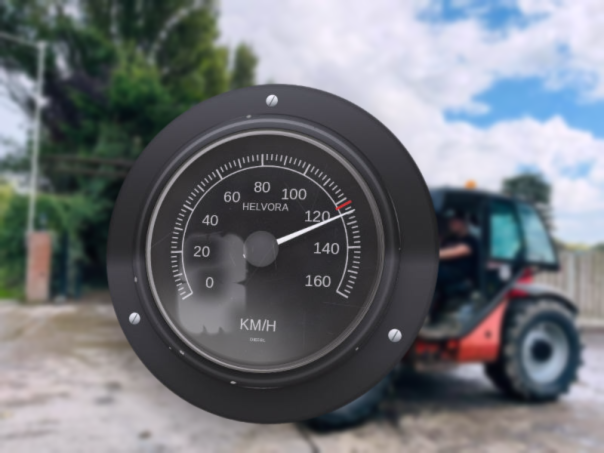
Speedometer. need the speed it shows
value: 126 km/h
